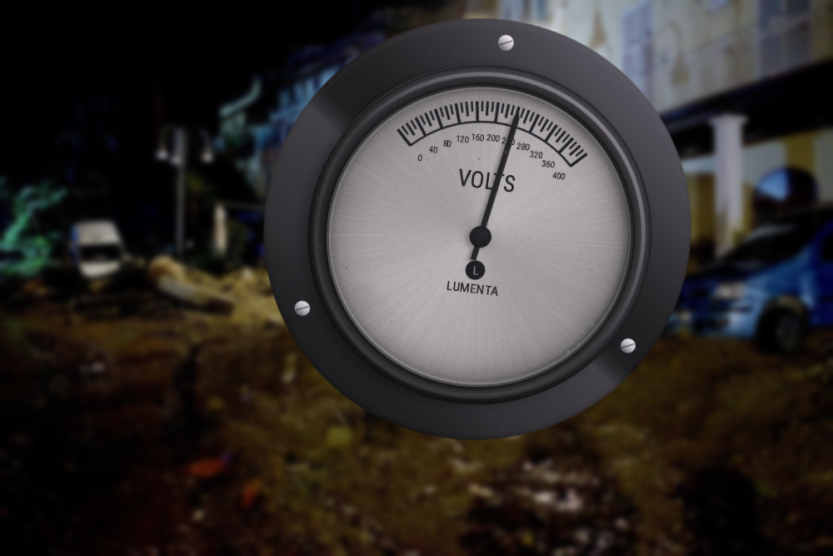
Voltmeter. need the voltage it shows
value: 240 V
